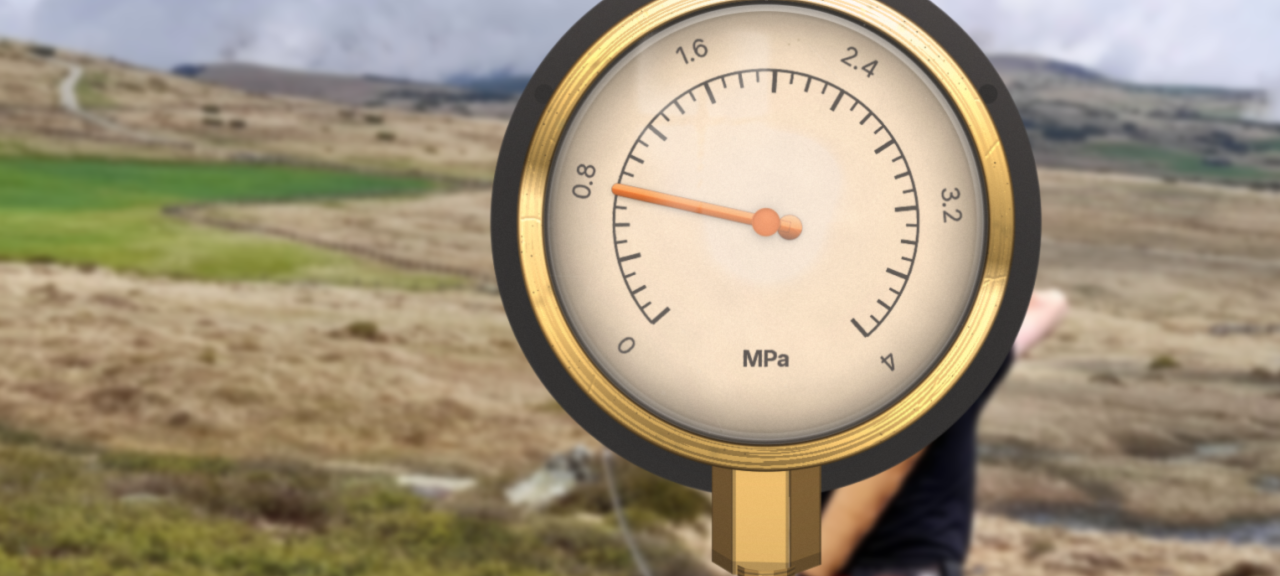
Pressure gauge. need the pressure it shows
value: 0.8 MPa
